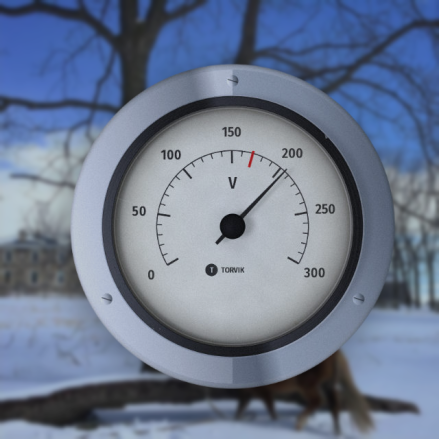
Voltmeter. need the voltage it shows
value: 205 V
